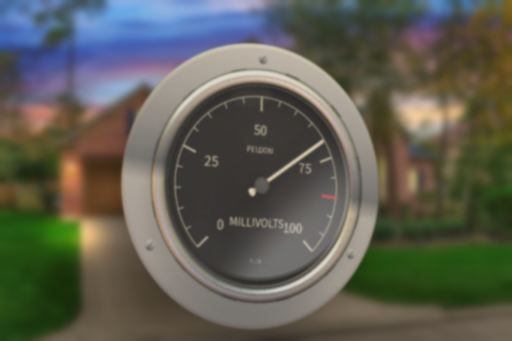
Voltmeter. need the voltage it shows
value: 70 mV
